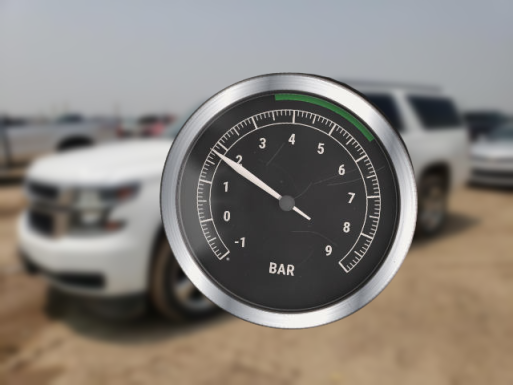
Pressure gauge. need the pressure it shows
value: 1.8 bar
